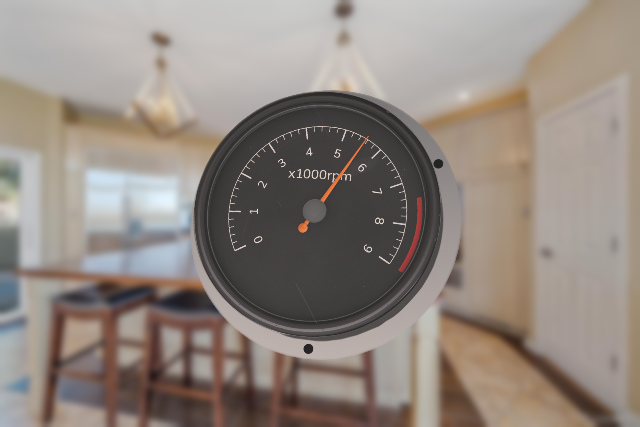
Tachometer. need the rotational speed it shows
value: 5600 rpm
